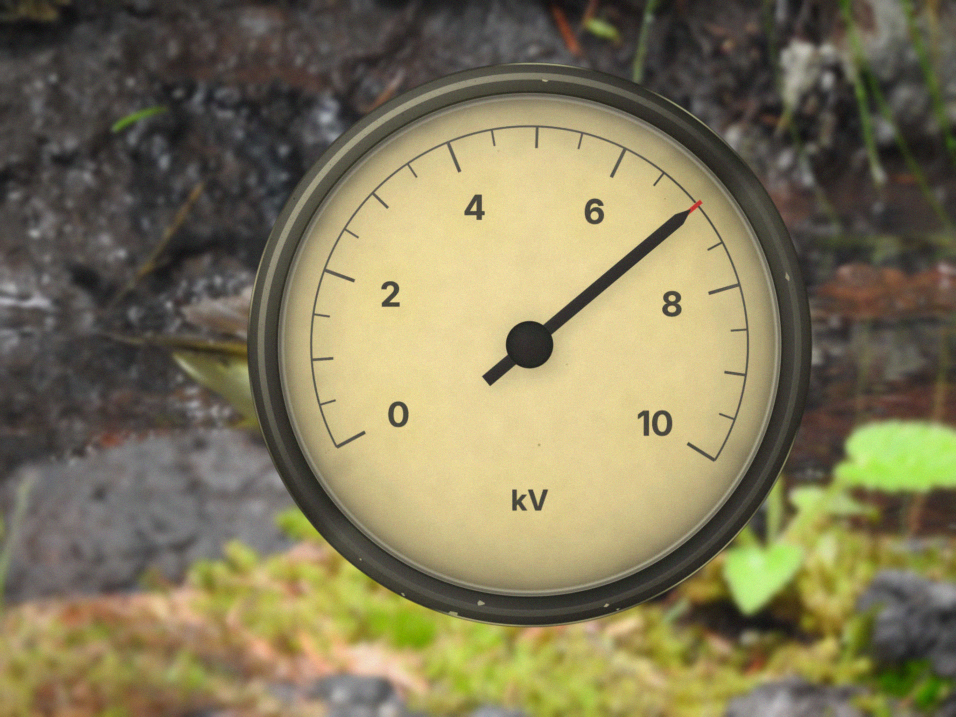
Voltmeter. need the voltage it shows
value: 7 kV
